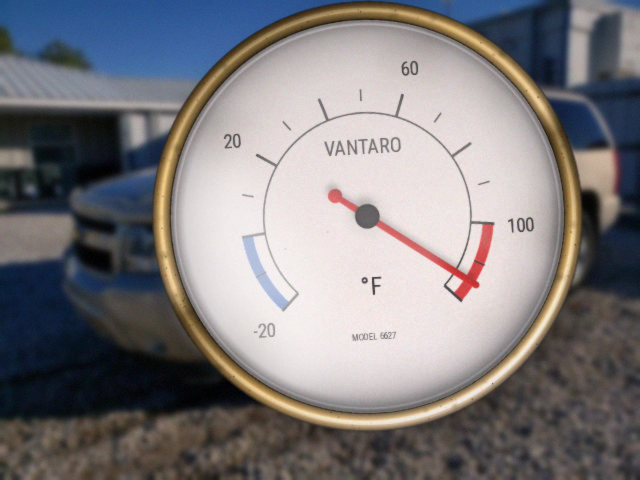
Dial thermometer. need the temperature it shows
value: 115 °F
